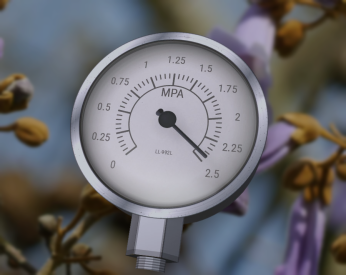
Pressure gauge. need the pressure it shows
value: 2.45 MPa
